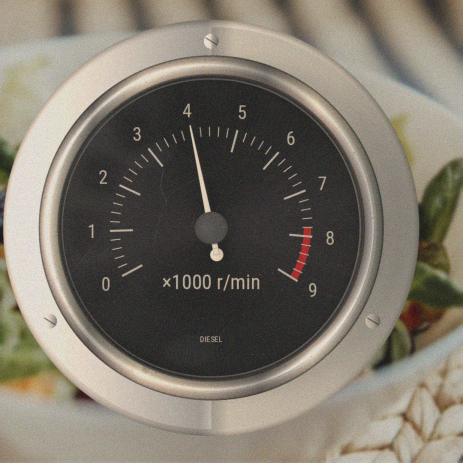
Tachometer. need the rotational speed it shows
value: 4000 rpm
